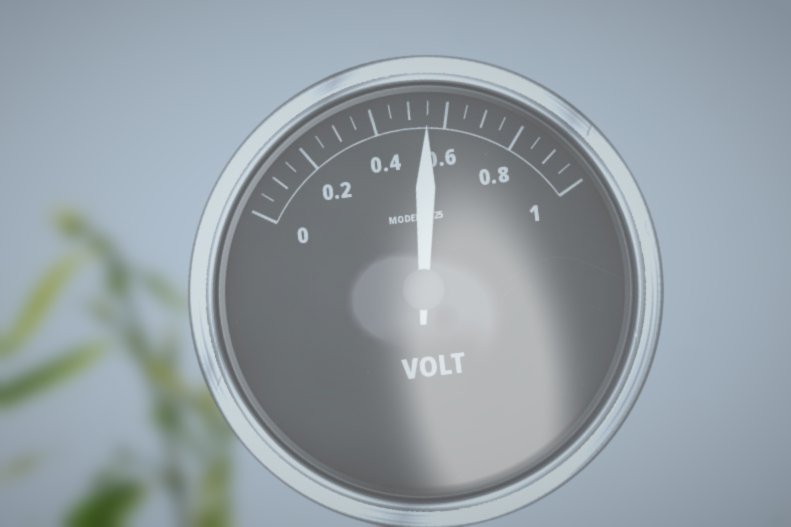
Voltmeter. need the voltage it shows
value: 0.55 V
